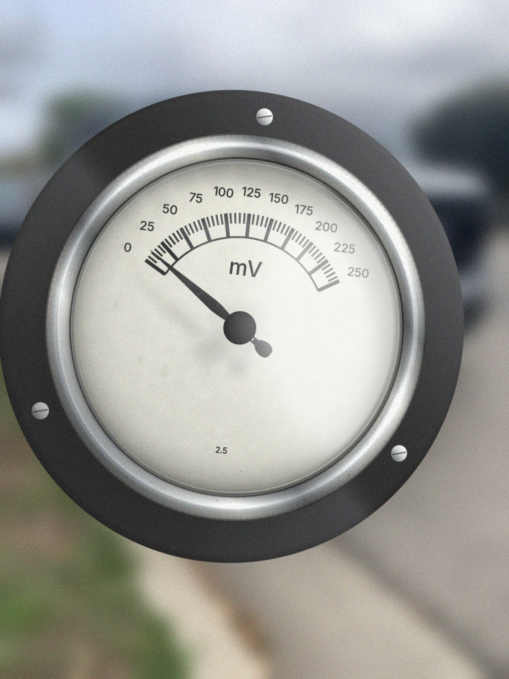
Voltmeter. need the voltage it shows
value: 10 mV
